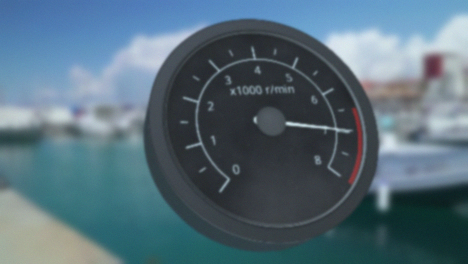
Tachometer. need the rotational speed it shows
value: 7000 rpm
